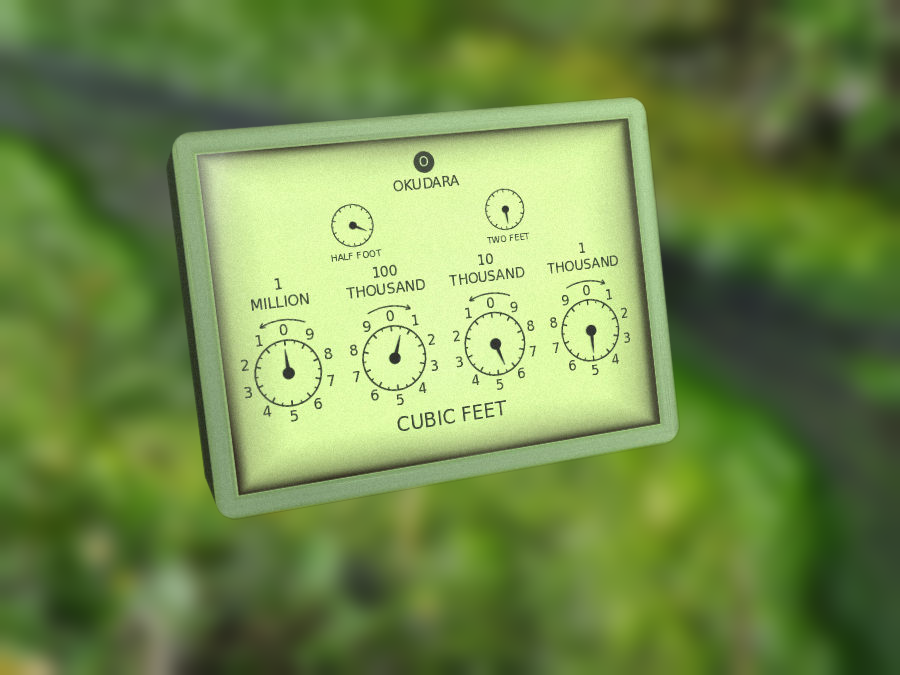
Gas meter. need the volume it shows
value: 5500 ft³
